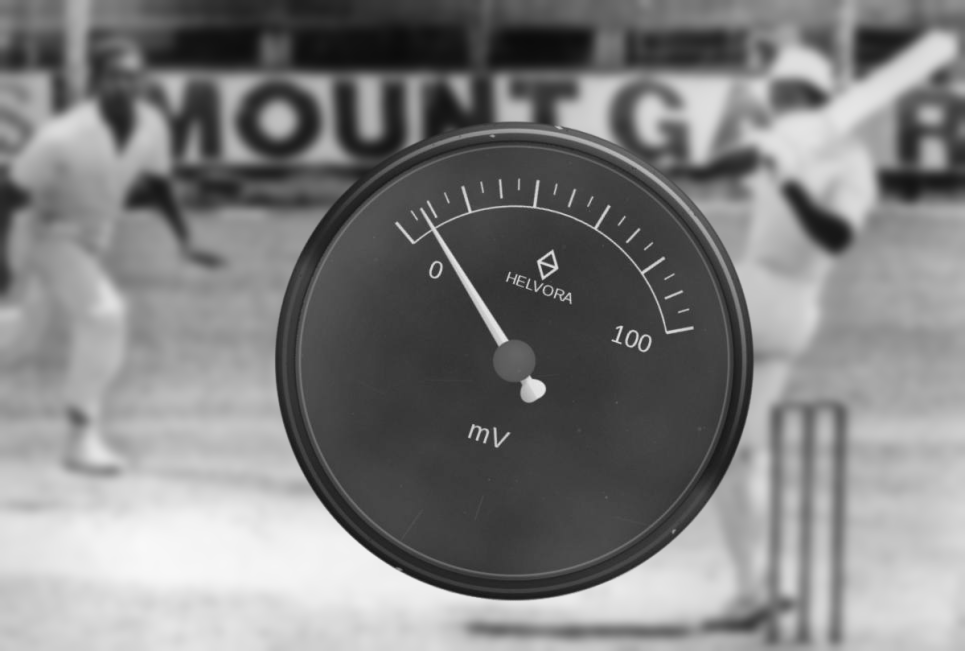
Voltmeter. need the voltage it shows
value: 7.5 mV
